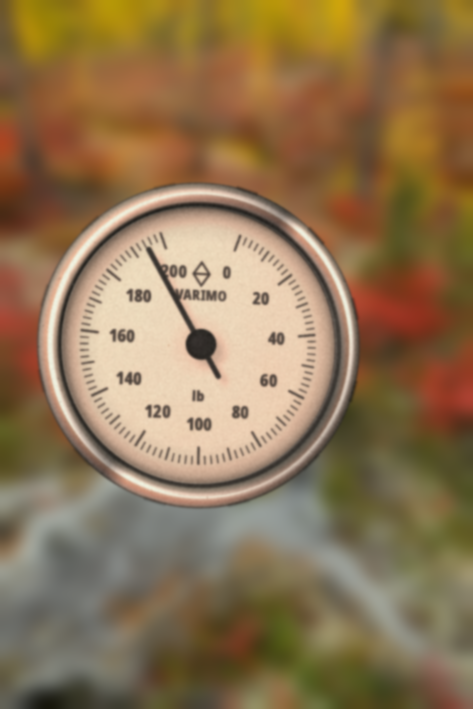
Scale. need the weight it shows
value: 194 lb
